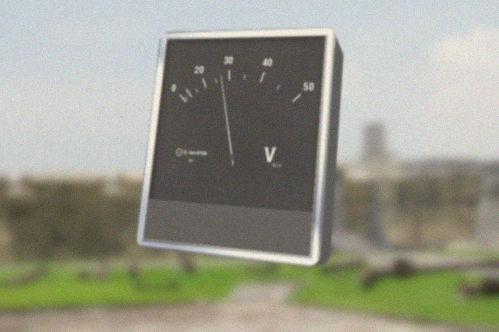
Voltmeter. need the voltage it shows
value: 27.5 V
